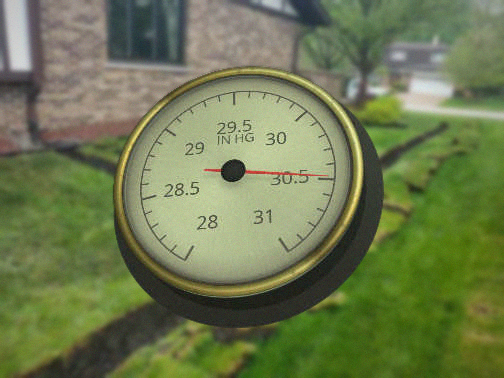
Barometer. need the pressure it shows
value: 30.5 inHg
